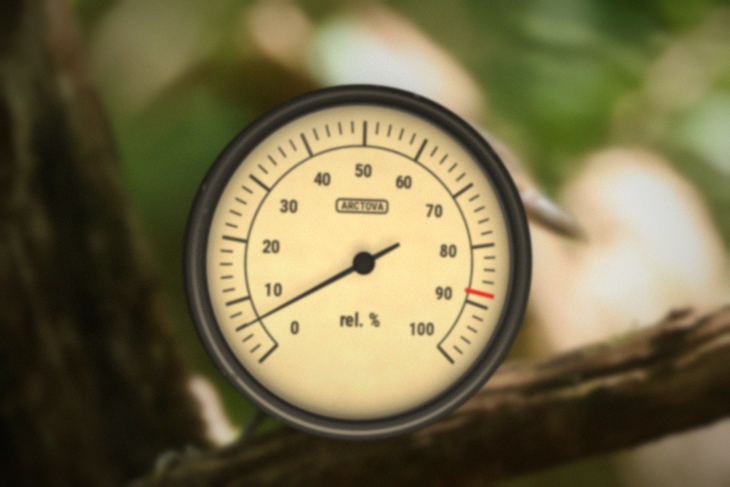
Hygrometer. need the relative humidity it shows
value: 6 %
